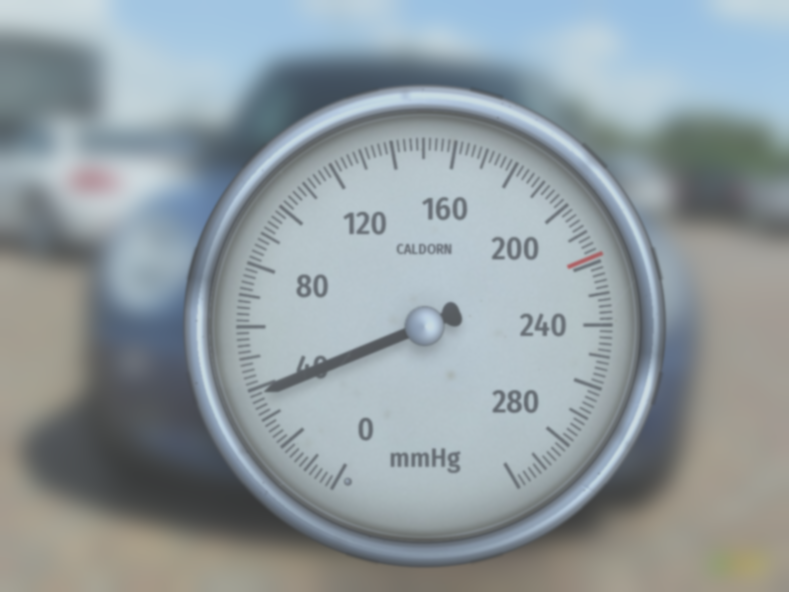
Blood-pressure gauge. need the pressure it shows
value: 38 mmHg
